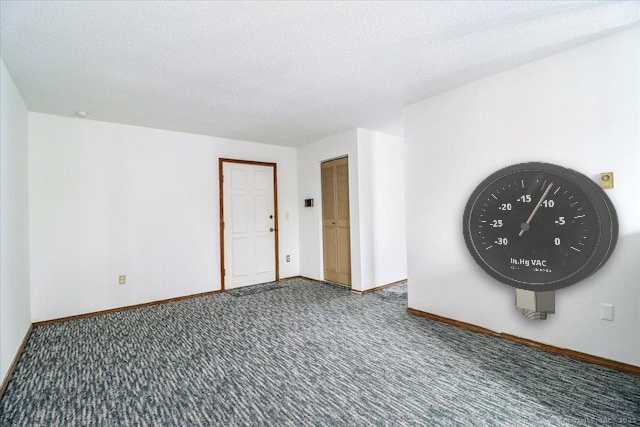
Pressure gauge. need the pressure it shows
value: -11 inHg
